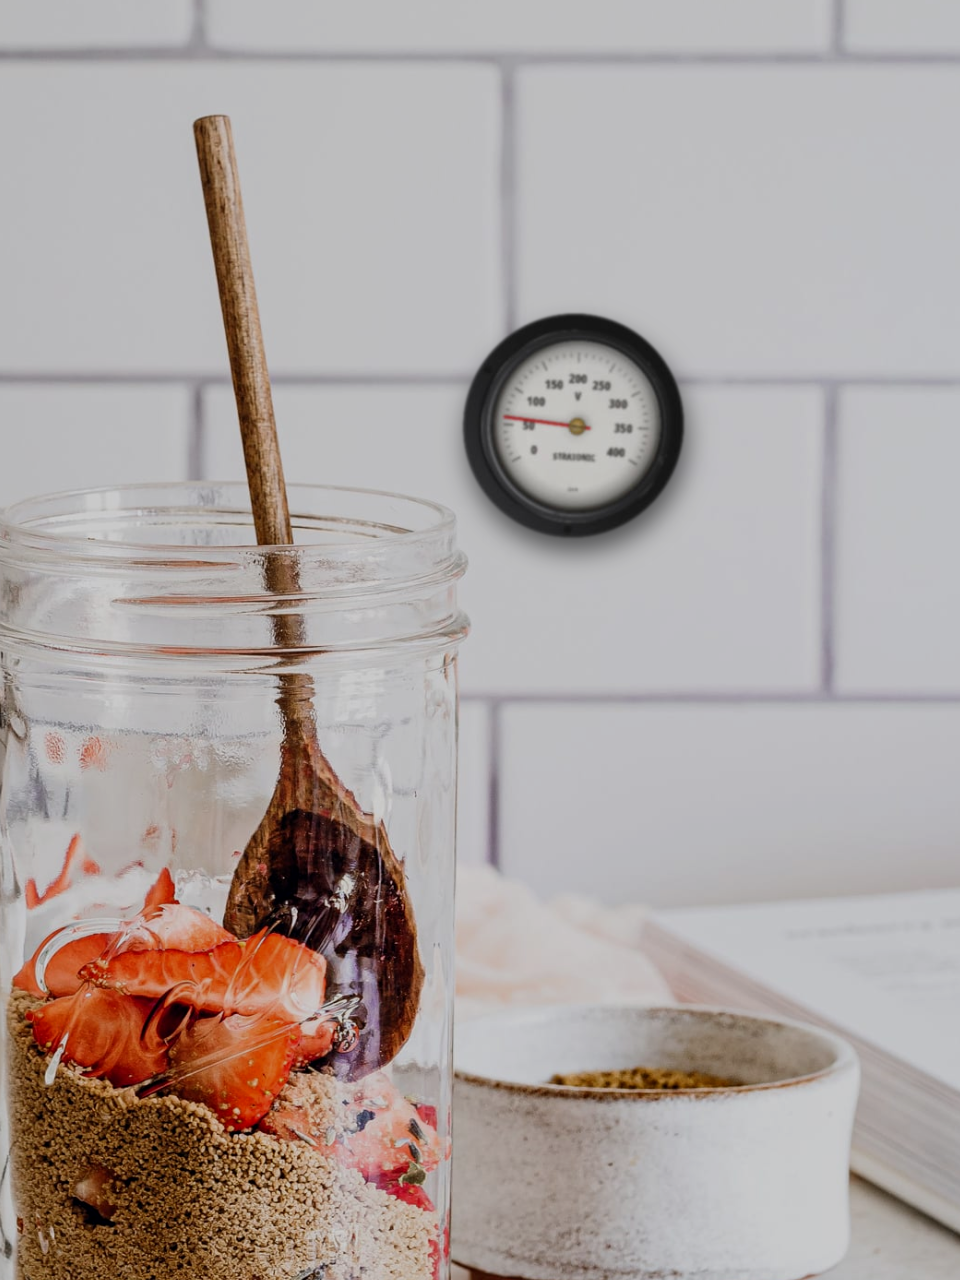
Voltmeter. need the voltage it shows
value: 60 V
